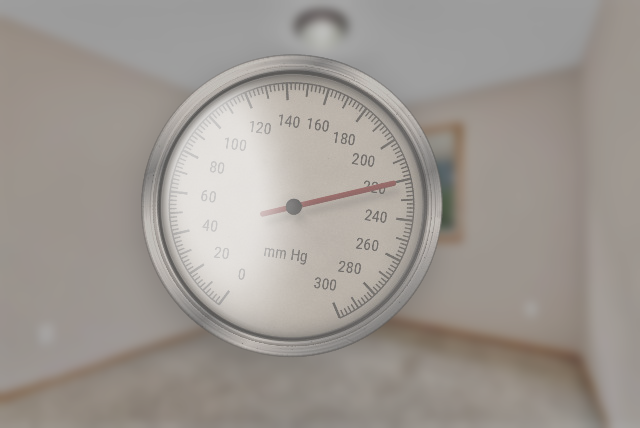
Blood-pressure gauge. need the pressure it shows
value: 220 mmHg
